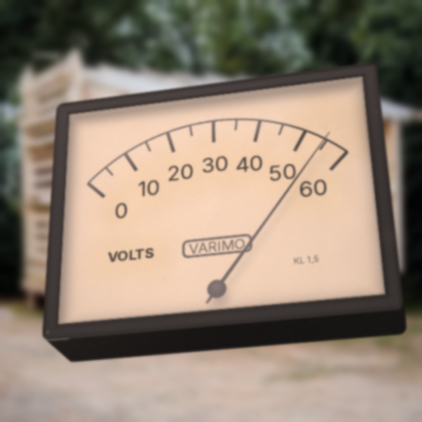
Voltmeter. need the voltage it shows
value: 55 V
